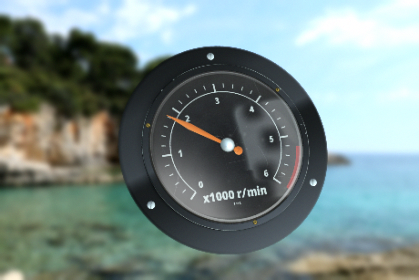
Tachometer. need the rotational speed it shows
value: 1800 rpm
